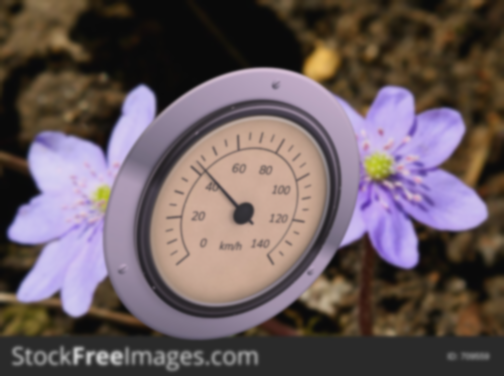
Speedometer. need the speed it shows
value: 42.5 km/h
